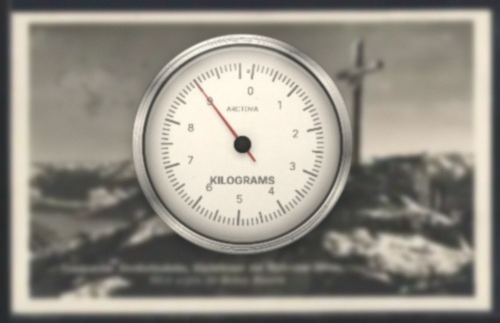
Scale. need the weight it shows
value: 9 kg
